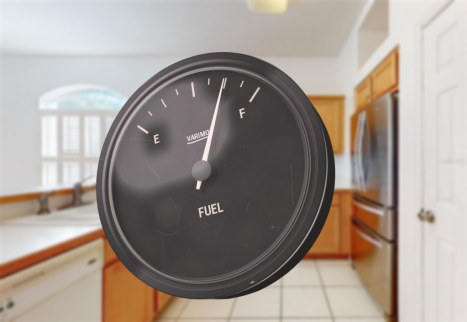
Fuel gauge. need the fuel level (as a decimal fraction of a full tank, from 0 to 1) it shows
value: 0.75
